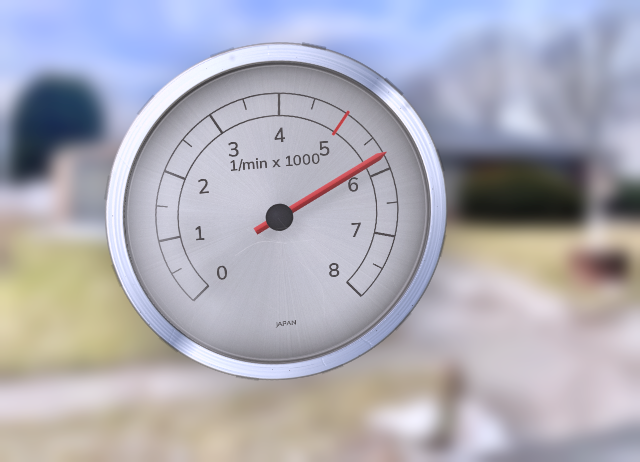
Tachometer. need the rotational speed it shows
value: 5750 rpm
